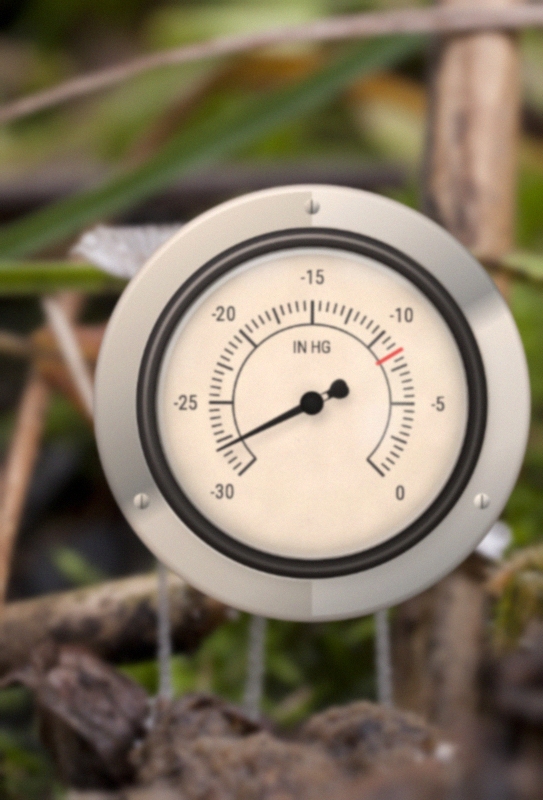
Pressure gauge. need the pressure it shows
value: -28 inHg
